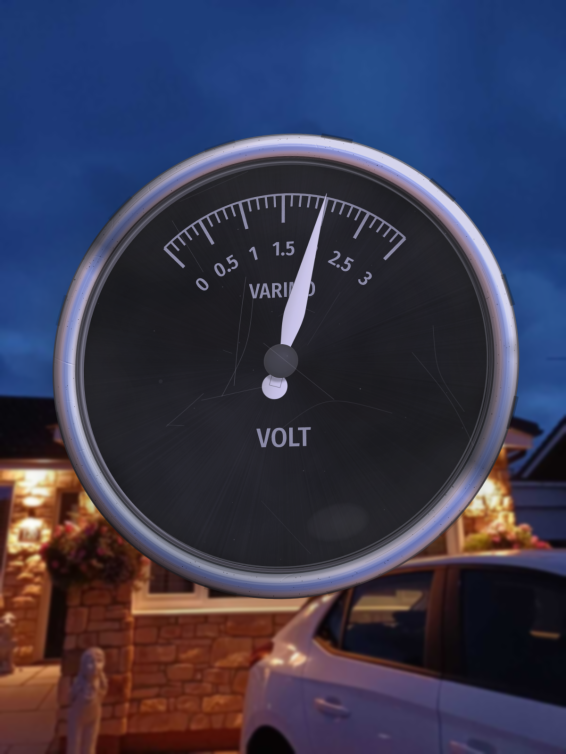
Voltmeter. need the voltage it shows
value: 2 V
